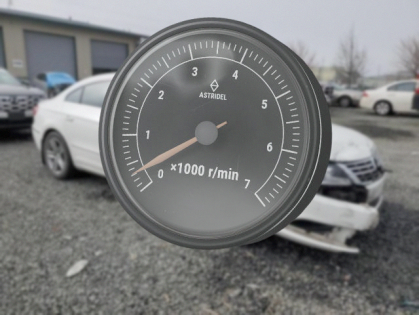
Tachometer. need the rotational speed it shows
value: 300 rpm
